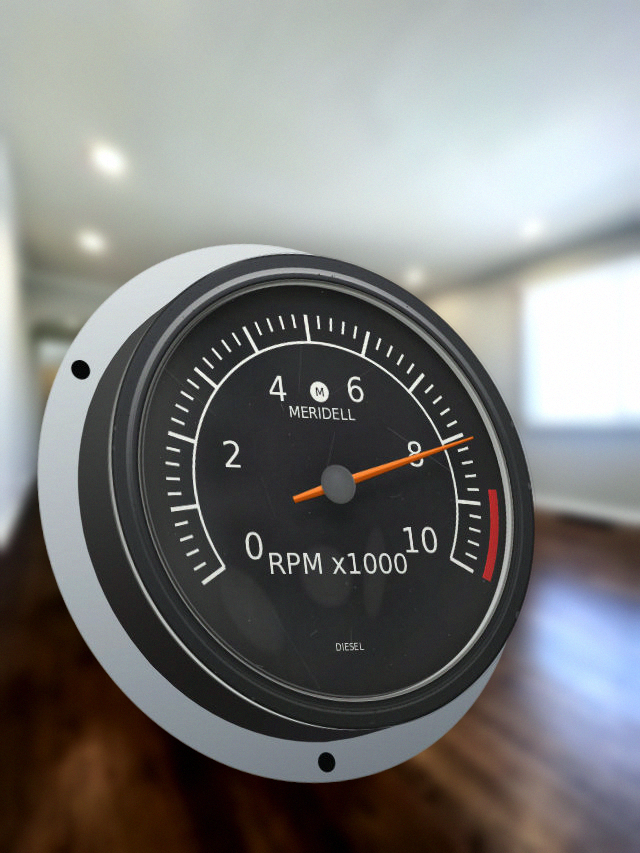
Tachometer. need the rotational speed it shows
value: 8100 rpm
